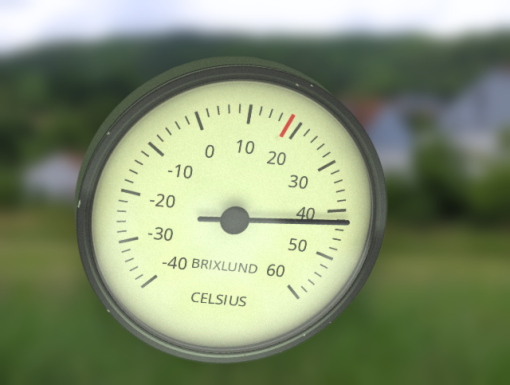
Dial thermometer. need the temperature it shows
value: 42 °C
